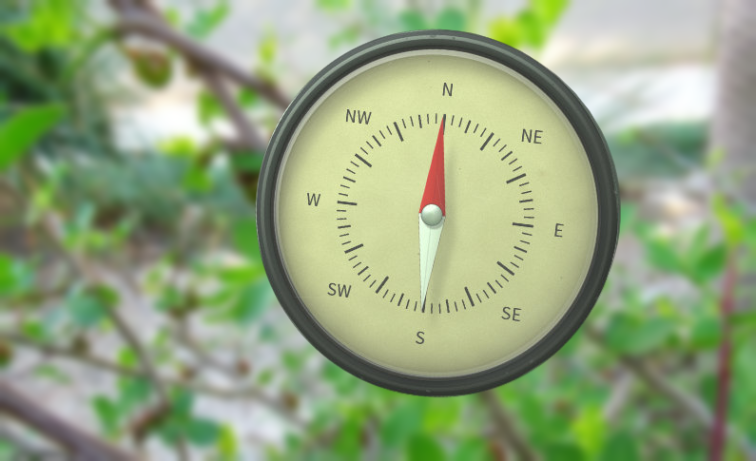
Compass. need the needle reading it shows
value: 0 °
